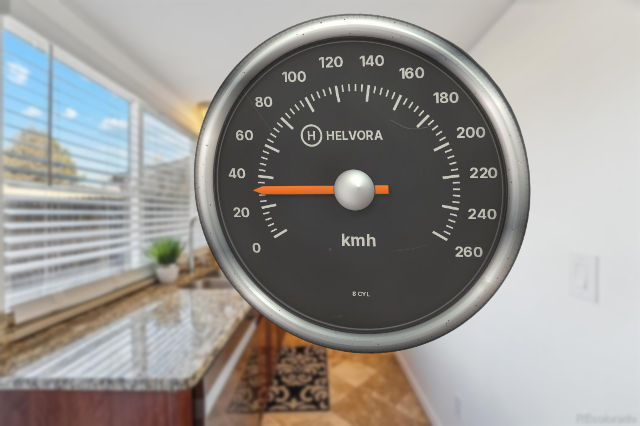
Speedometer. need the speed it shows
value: 32 km/h
